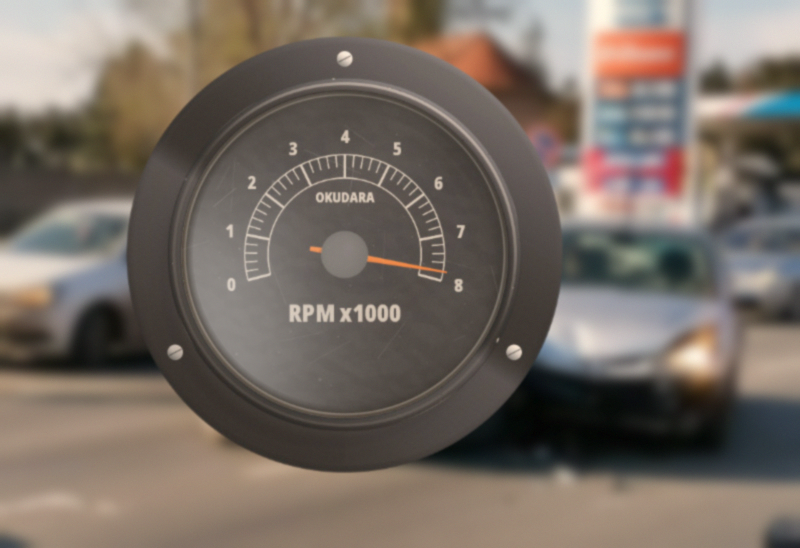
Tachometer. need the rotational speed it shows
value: 7800 rpm
